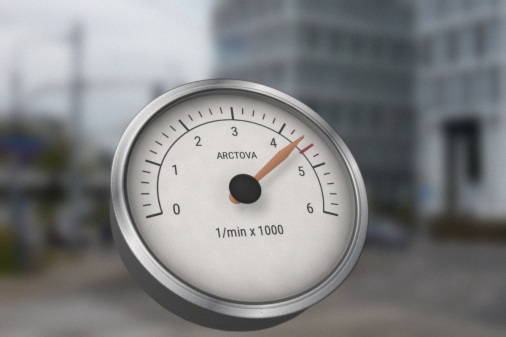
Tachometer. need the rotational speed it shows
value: 4400 rpm
